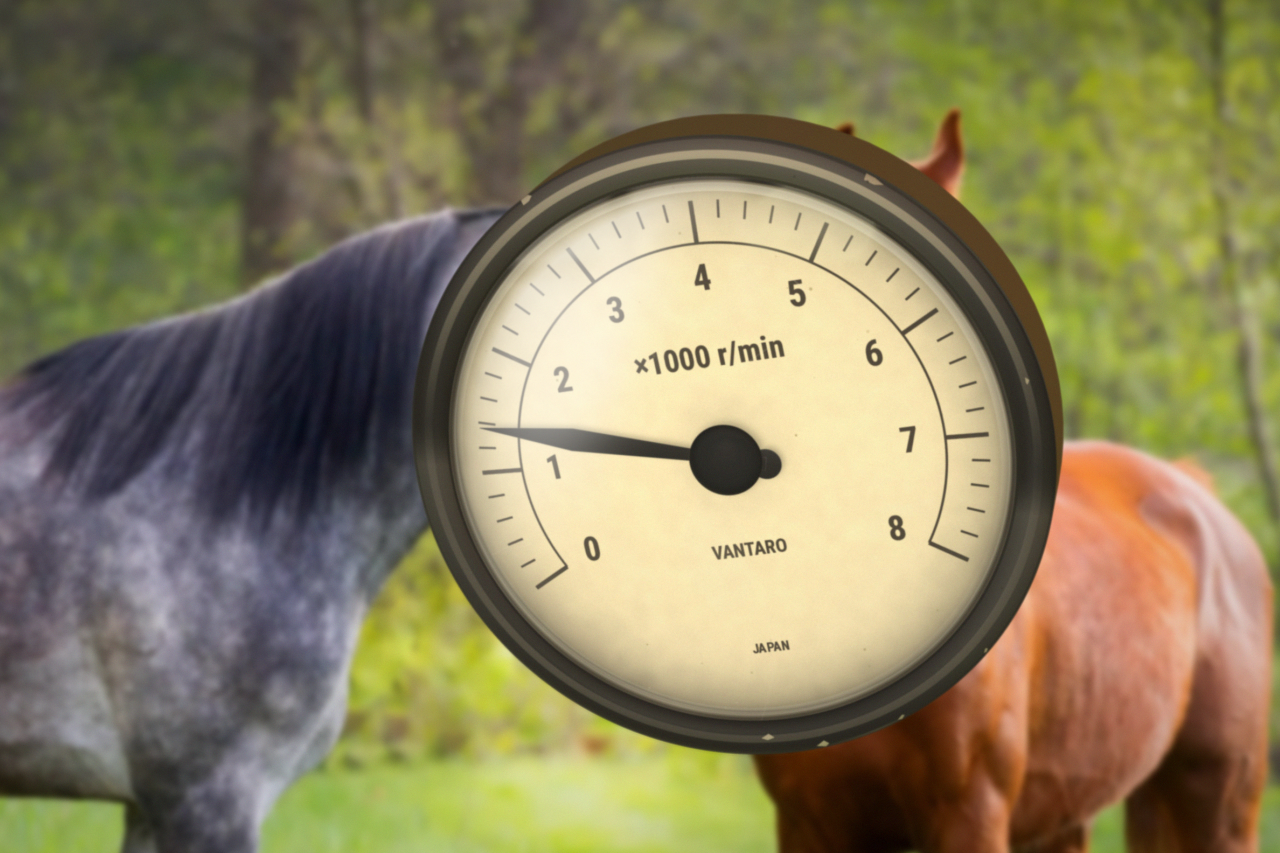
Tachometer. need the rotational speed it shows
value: 1400 rpm
